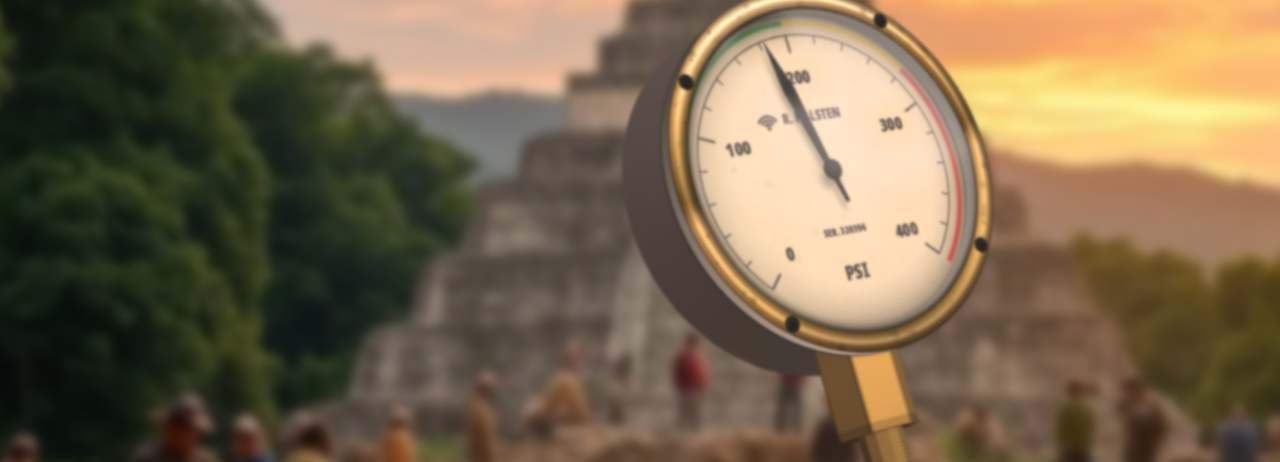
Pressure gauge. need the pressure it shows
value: 180 psi
